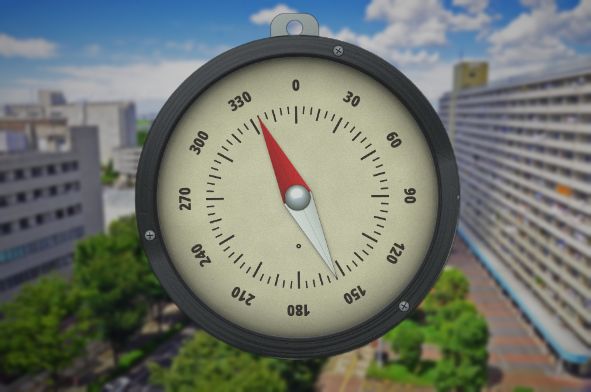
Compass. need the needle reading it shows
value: 335 °
